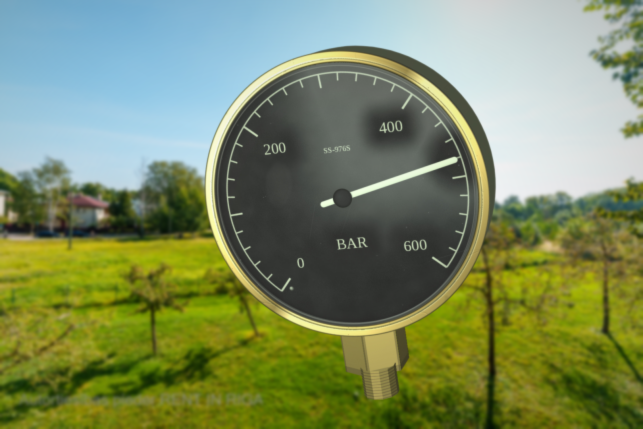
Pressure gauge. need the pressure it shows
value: 480 bar
